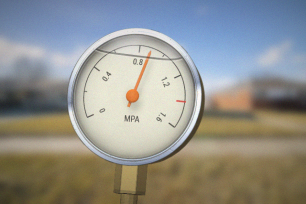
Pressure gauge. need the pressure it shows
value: 0.9 MPa
